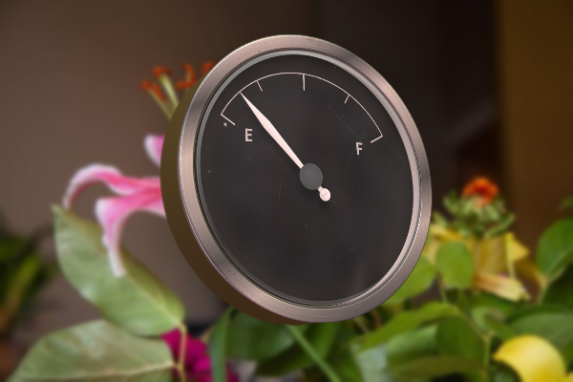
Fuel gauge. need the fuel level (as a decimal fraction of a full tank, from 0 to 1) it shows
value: 0.125
